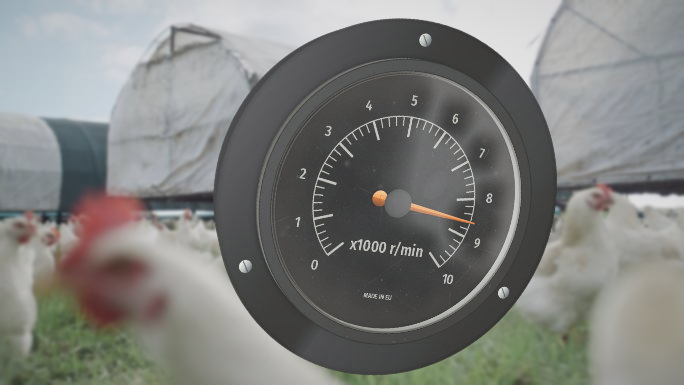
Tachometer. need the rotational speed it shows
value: 8600 rpm
